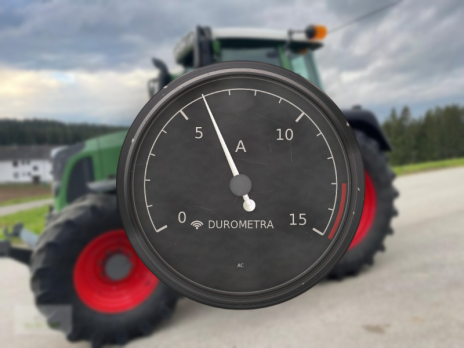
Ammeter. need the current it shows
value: 6 A
